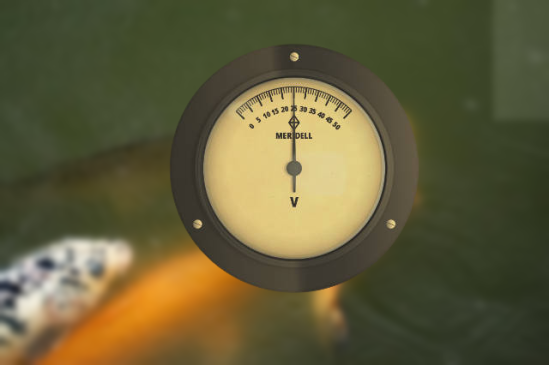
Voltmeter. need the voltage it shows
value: 25 V
